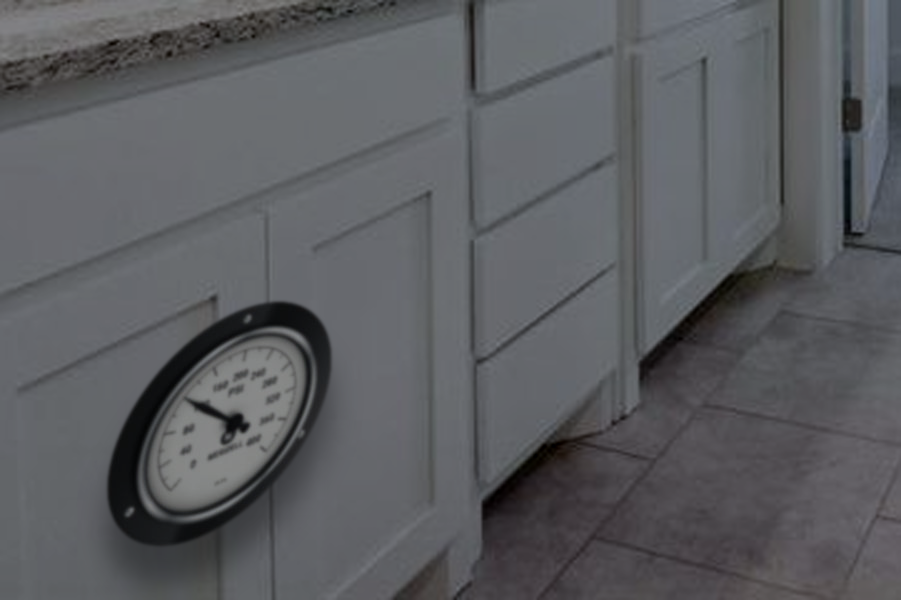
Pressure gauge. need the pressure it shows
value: 120 psi
